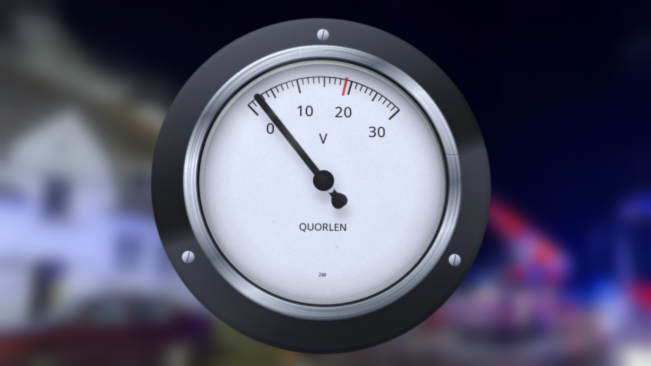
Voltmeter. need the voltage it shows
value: 2 V
